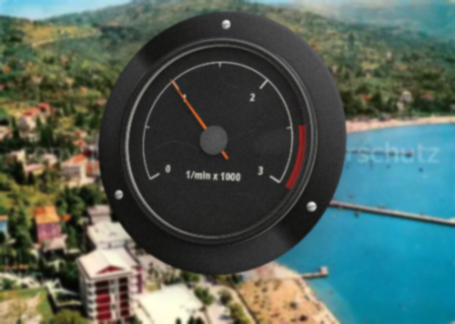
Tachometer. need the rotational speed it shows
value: 1000 rpm
